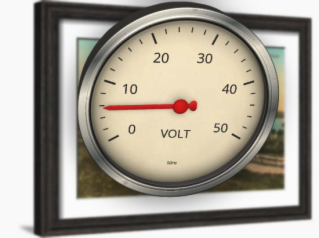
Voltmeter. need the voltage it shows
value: 6 V
